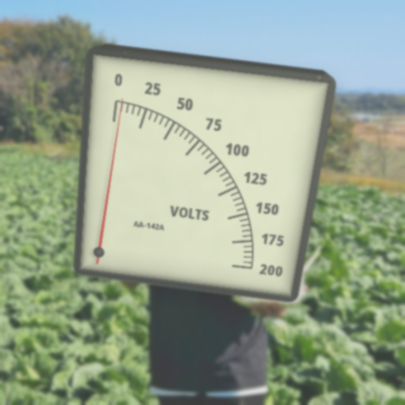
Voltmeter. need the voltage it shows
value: 5 V
